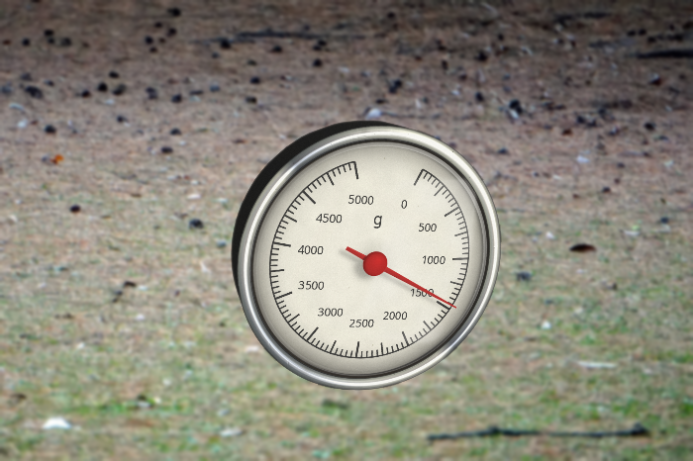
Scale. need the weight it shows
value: 1450 g
